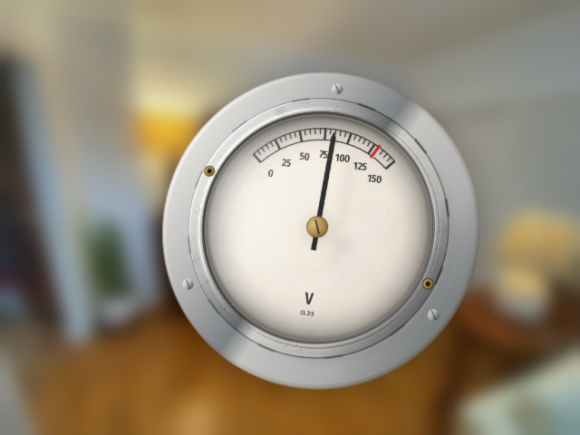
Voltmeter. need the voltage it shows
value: 85 V
